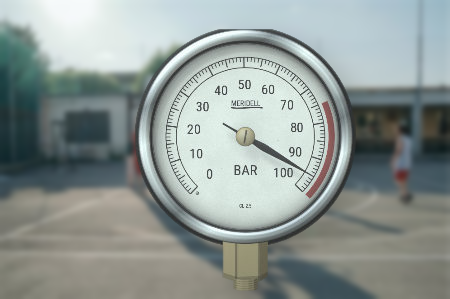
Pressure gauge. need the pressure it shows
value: 95 bar
